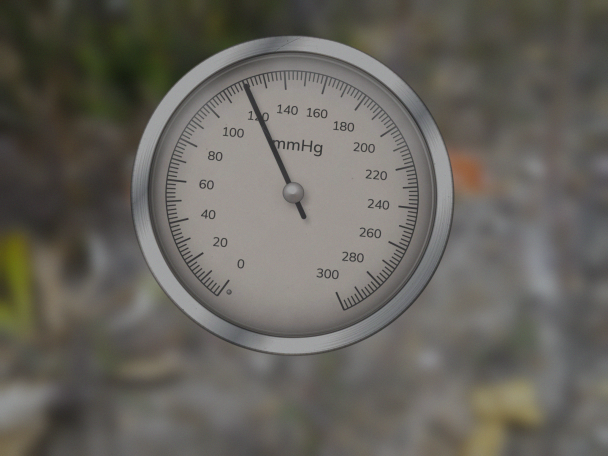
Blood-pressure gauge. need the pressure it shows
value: 120 mmHg
